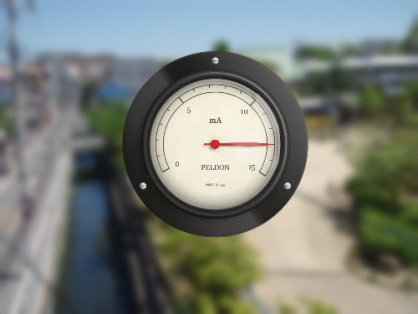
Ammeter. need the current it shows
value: 13 mA
